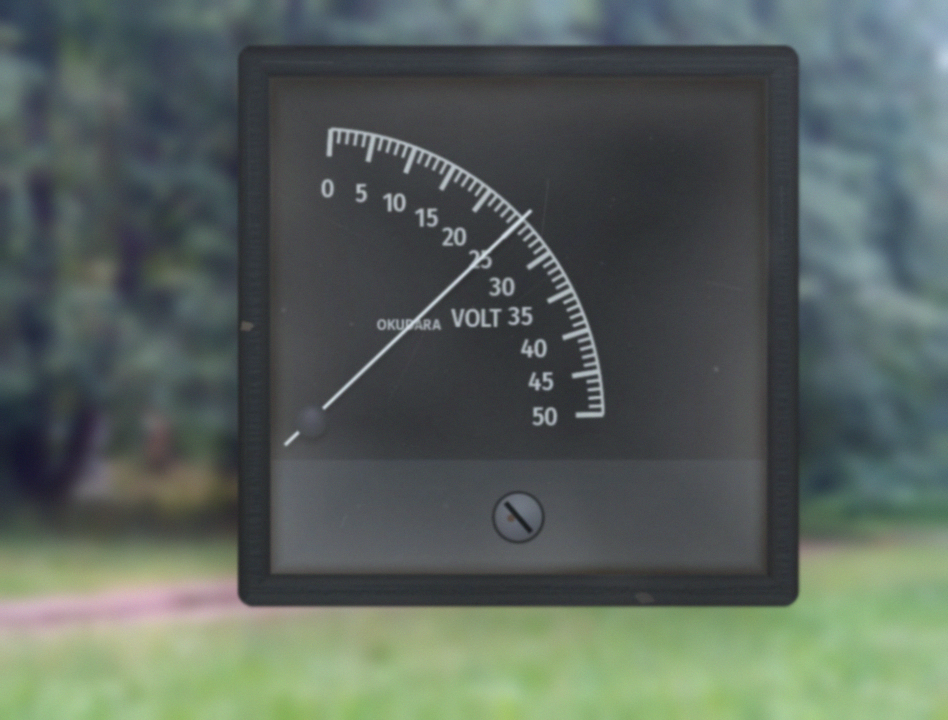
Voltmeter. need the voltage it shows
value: 25 V
